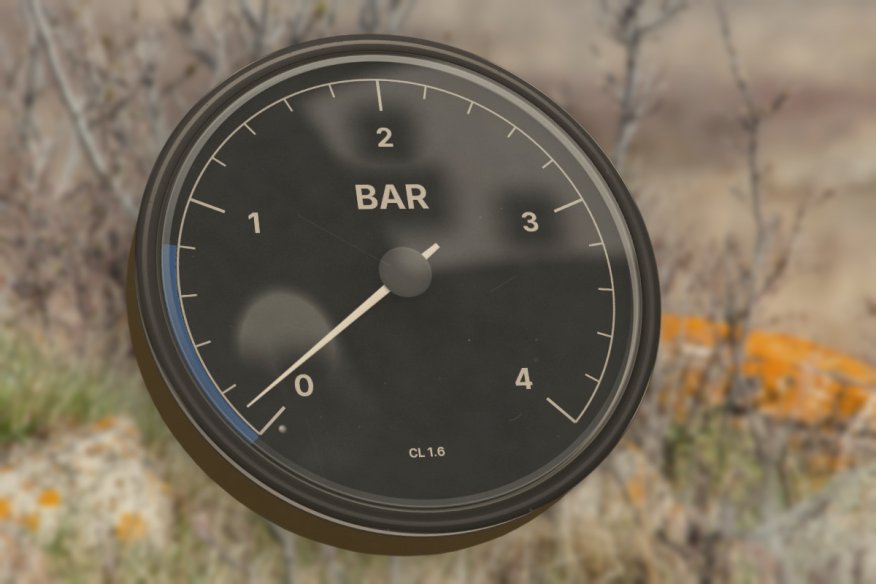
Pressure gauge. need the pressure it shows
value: 0.1 bar
